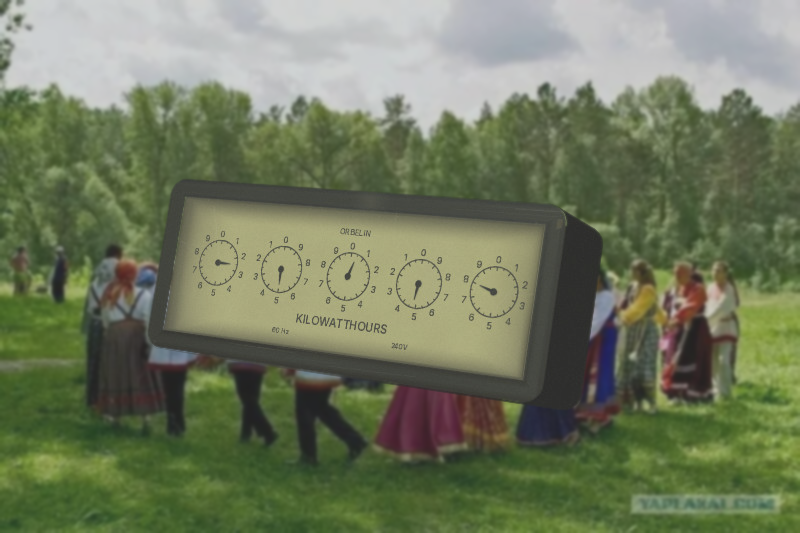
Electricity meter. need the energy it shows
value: 25048 kWh
